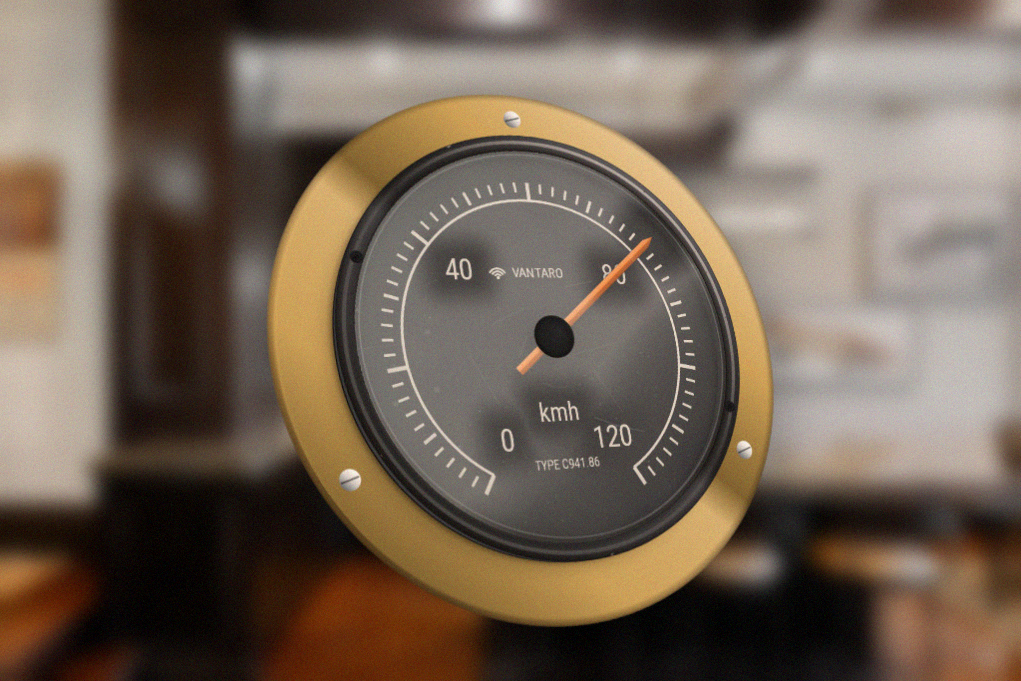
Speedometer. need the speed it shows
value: 80 km/h
